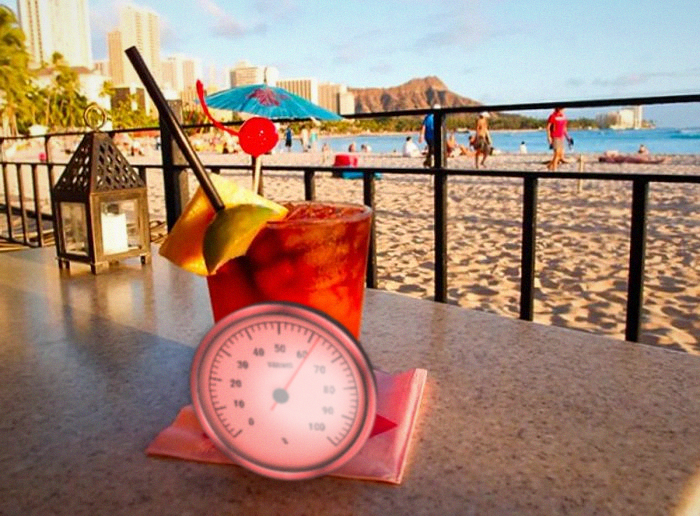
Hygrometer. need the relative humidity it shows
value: 62 %
